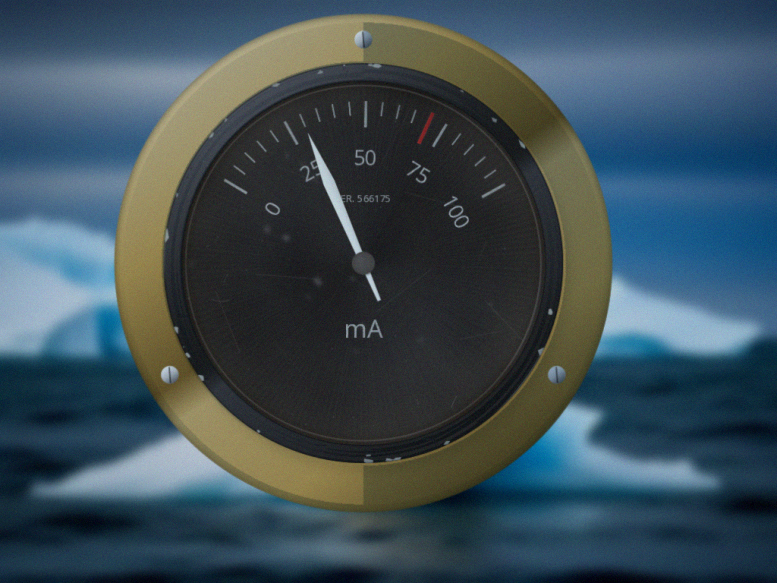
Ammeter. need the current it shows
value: 30 mA
